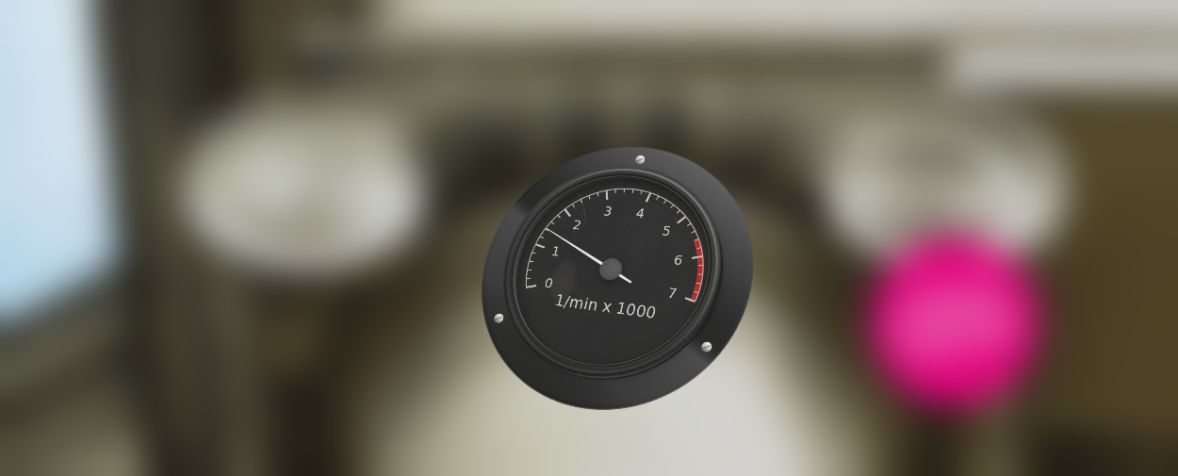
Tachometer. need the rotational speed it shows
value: 1400 rpm
